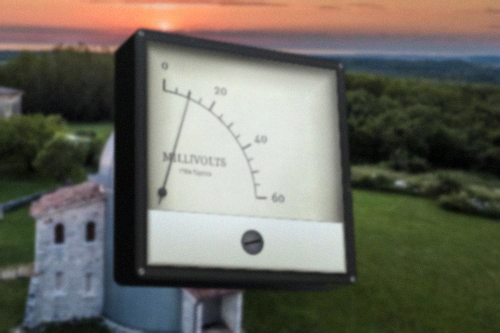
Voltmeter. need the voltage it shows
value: 10 mV
